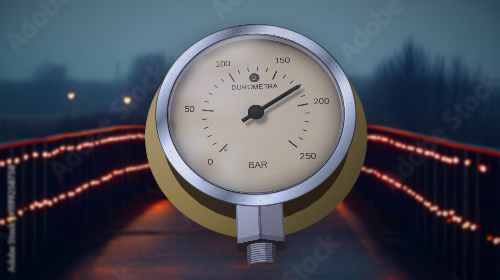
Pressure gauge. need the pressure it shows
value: 180 bar
